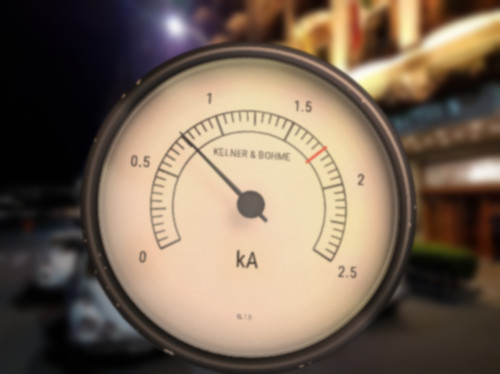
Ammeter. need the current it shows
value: 0.75 kA
